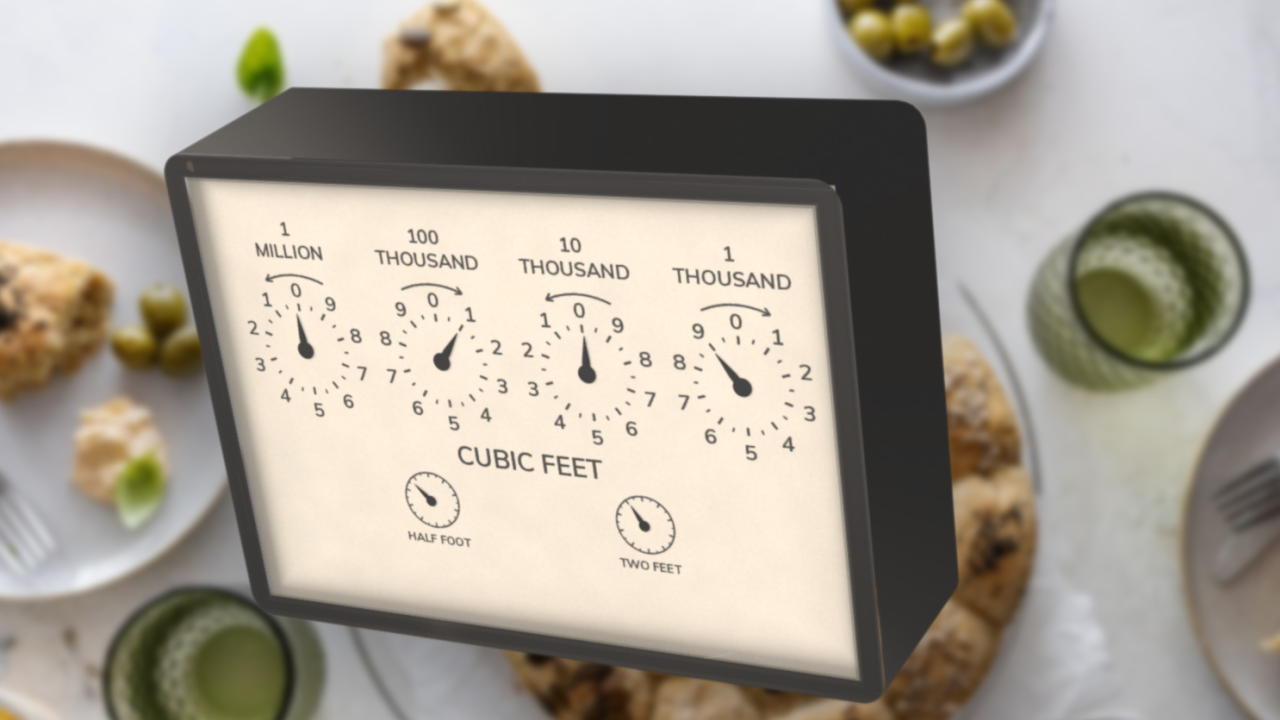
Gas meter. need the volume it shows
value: 9900 ft³
